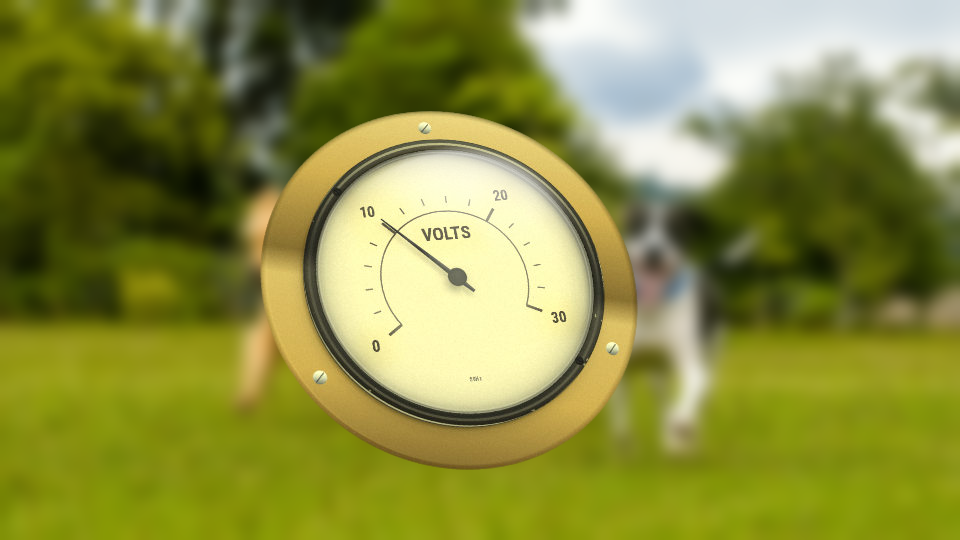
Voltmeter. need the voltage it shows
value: 10 V
